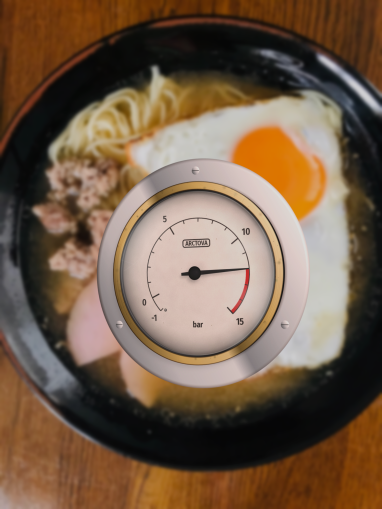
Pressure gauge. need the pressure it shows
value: 12 bar
